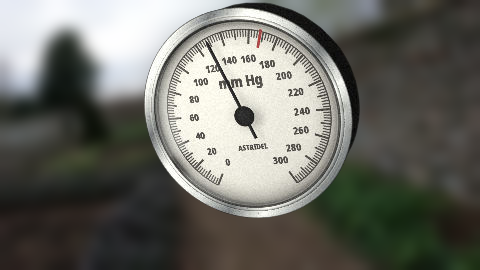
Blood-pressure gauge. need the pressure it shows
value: 130 mmHg
